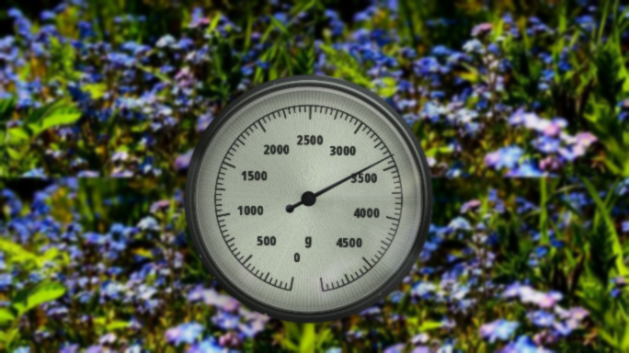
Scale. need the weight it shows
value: 3400 g
